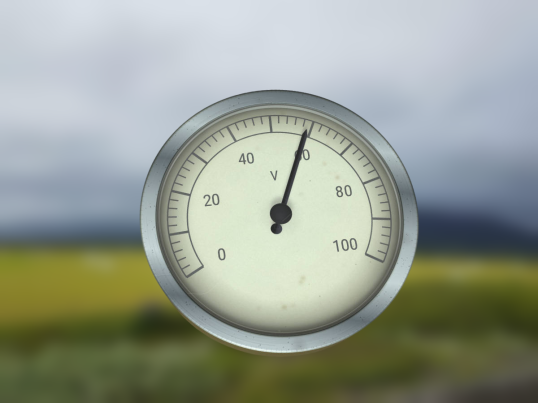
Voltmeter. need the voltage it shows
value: 59 V
